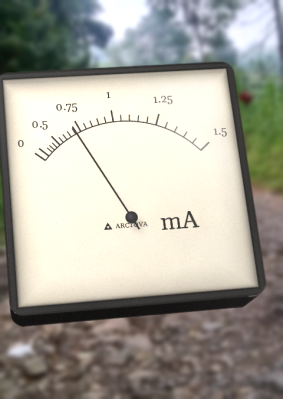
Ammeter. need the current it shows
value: 0.7 mA
